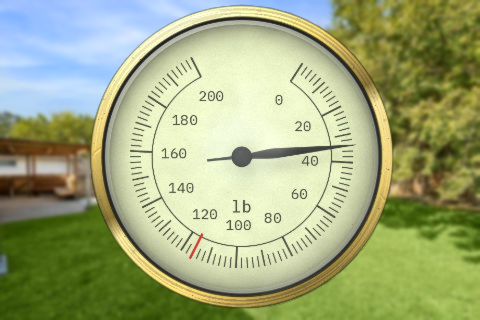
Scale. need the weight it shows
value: 34 lb
